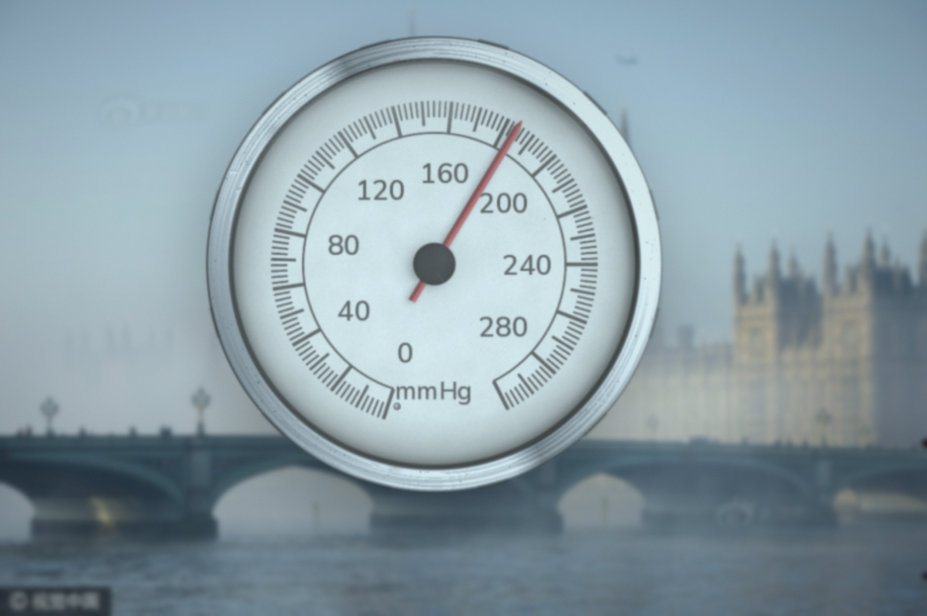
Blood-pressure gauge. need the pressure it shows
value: 184 mmHg
